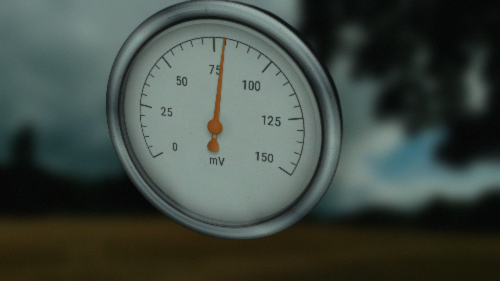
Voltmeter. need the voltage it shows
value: 80 mV
